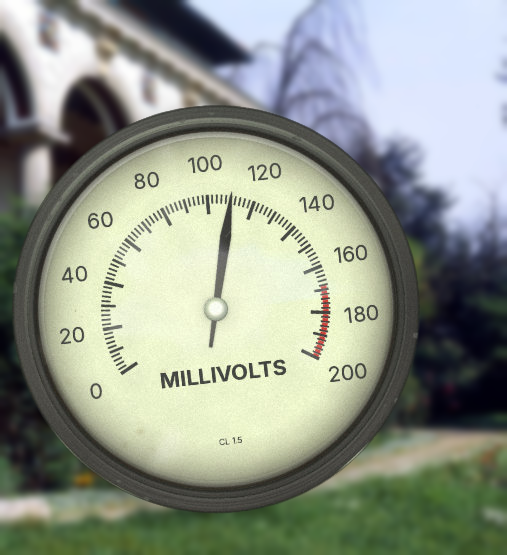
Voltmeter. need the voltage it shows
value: 110 mV
